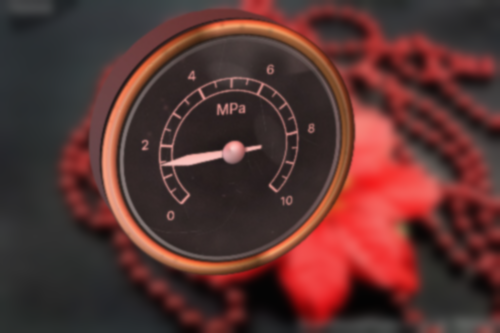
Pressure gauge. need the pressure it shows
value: 1.5 MPa
